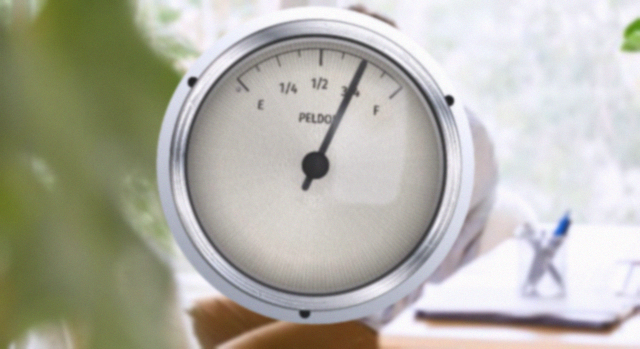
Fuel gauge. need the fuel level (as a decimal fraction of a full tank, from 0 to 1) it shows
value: 0.75
